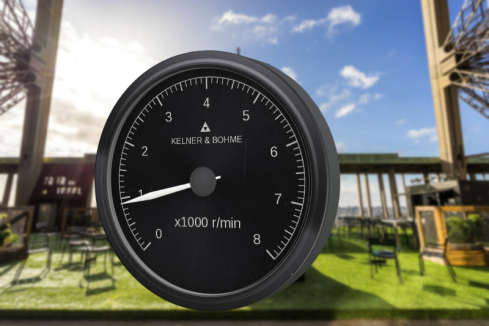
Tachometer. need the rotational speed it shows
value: 900 rpm
